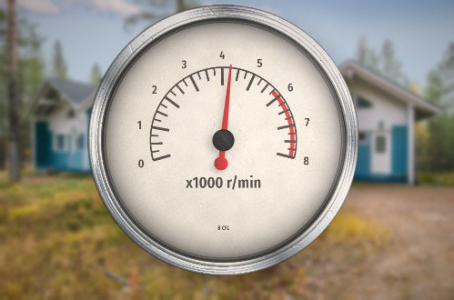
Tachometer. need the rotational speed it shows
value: 4250 rpm
